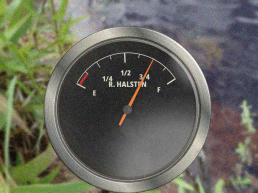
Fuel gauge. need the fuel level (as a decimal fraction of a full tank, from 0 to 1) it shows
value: 0.75
